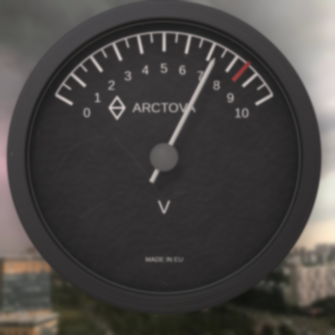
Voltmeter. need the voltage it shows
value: 7.25 V
